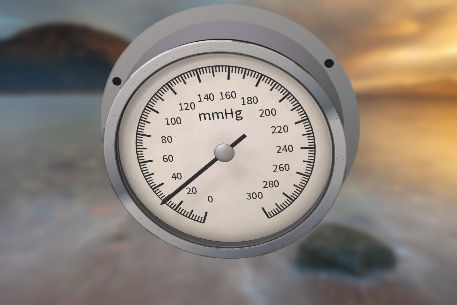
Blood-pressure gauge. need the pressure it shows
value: 30 mmHg
